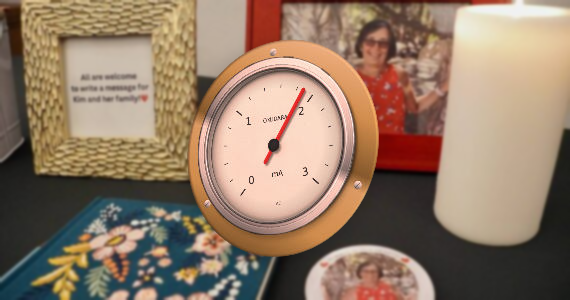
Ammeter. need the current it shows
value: 1.9 mA
